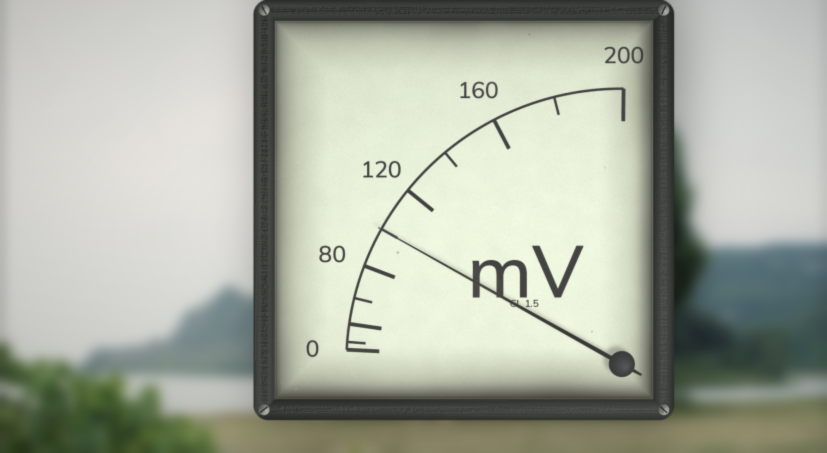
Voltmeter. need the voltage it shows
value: 100 mV
